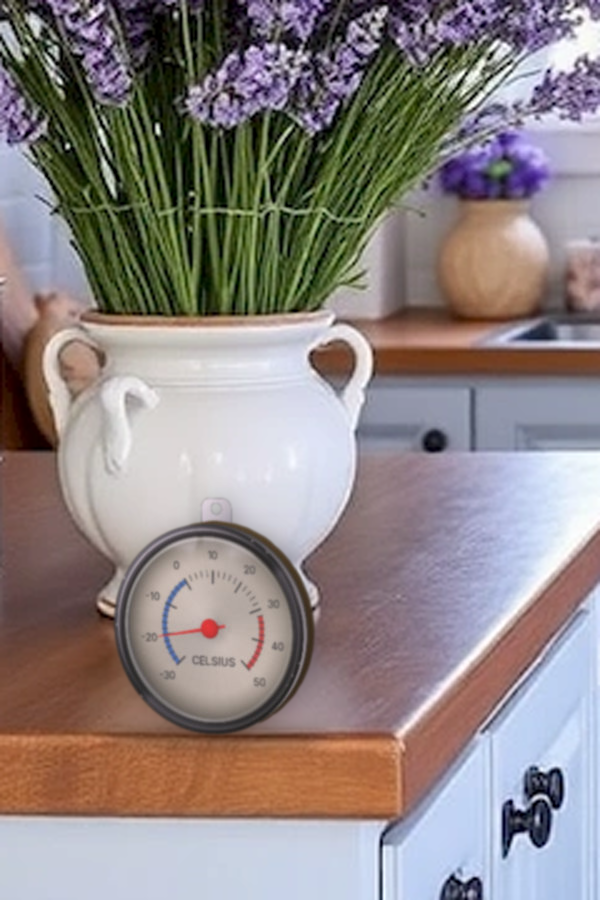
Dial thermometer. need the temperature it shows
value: -20 °C
